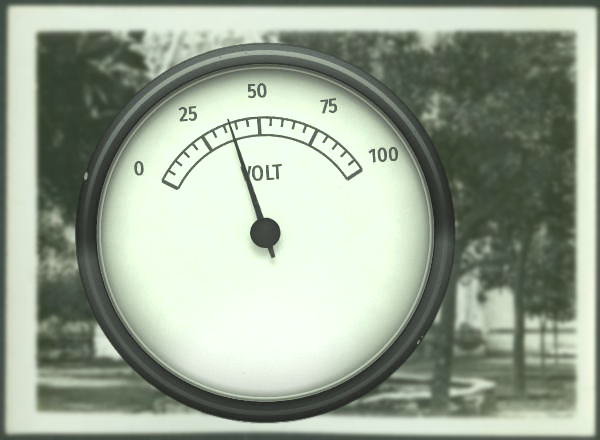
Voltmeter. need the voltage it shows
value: 37.5 V
